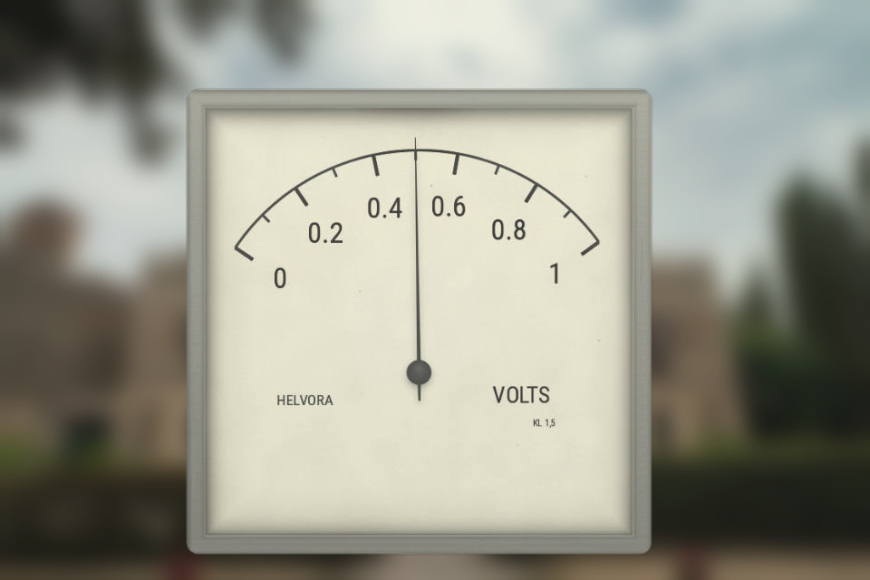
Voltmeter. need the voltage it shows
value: 0.5 V
